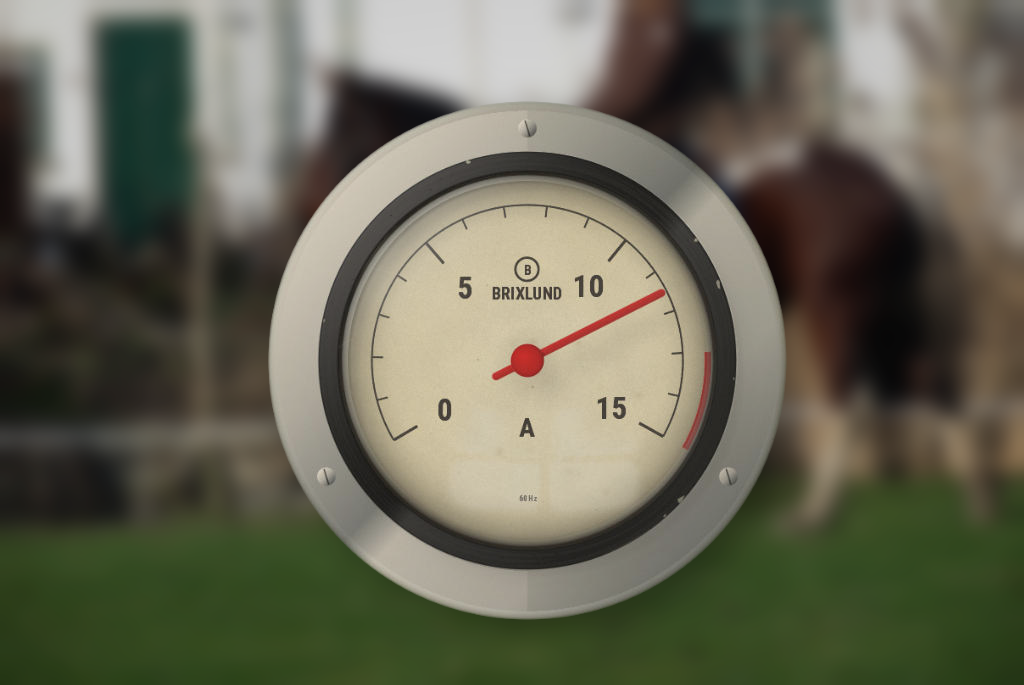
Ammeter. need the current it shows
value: 11.5 A
